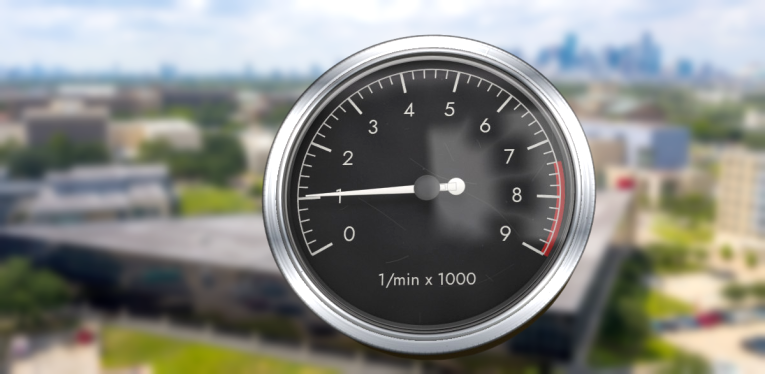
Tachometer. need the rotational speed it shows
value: 1000 rpm
